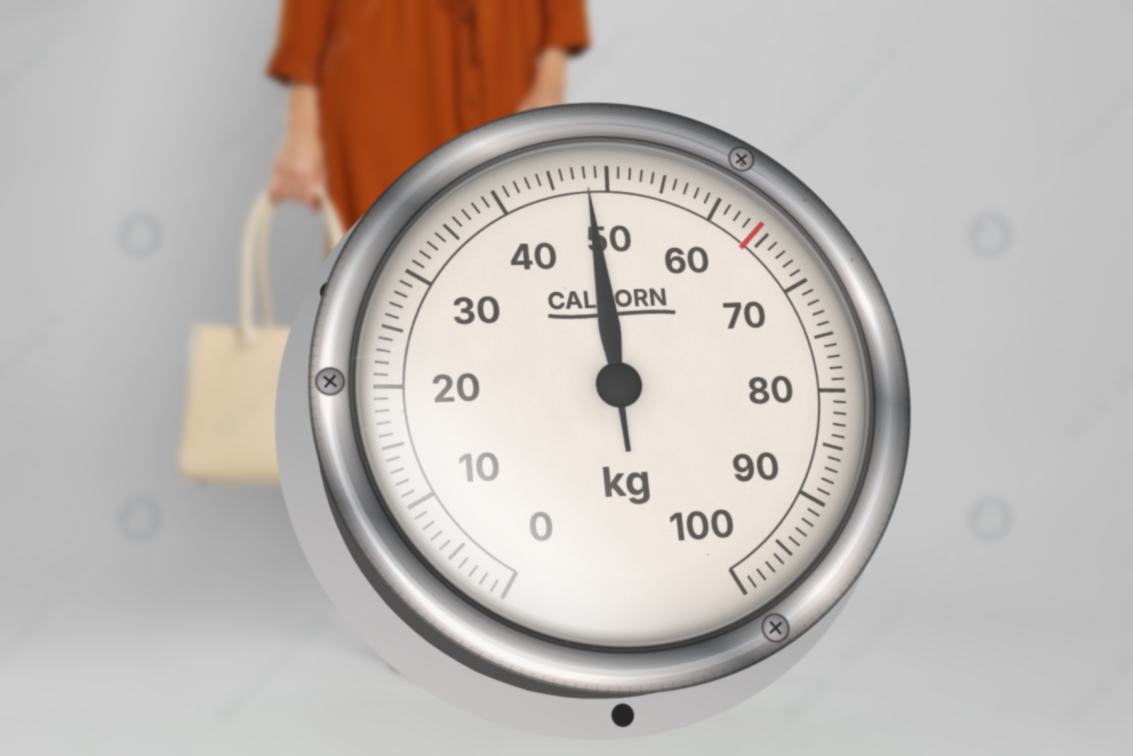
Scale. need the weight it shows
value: 48 kg
